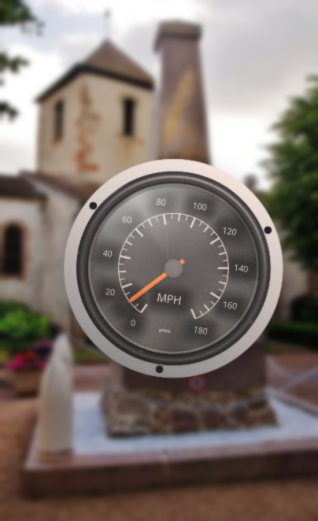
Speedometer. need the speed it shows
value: 10 mph
